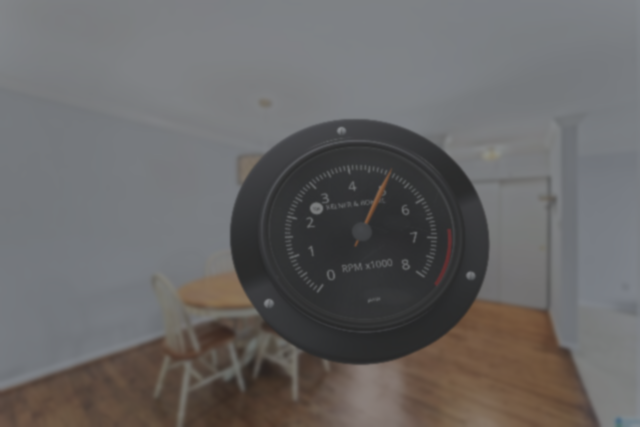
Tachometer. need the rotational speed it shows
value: 5000 rpm
